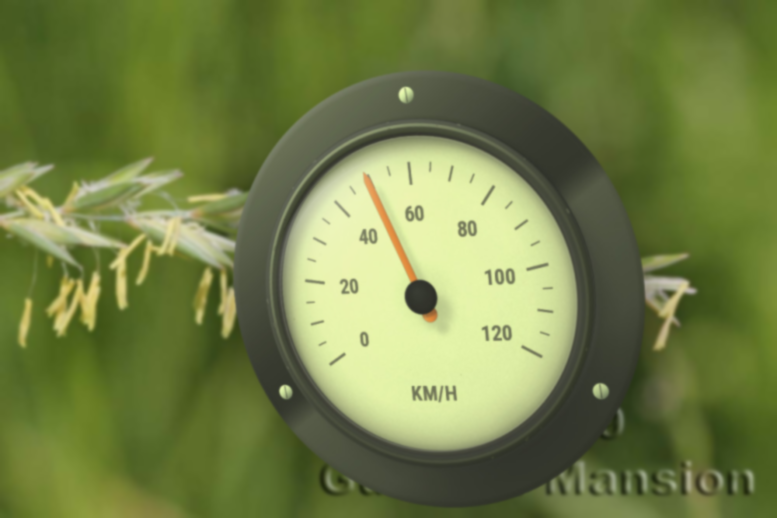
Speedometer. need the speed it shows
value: 50 km/h
